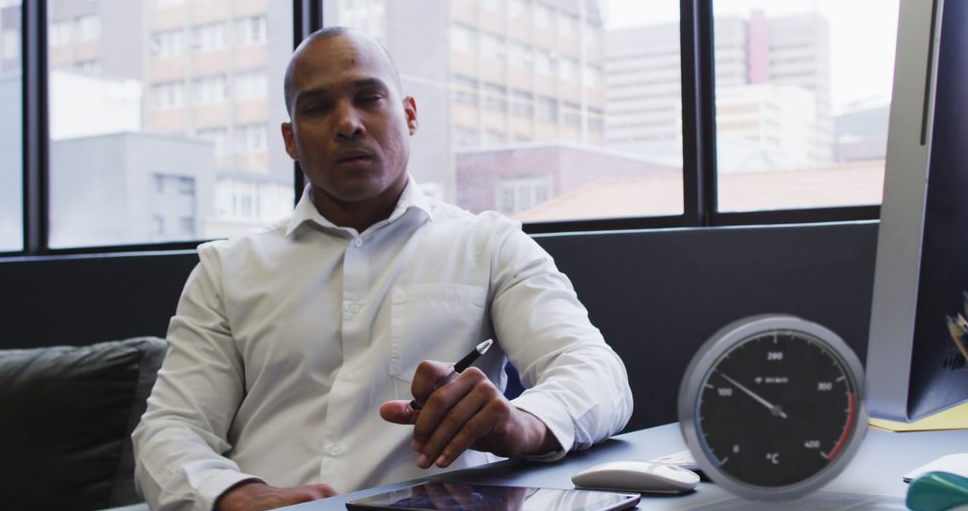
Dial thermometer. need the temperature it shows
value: 120 °C
